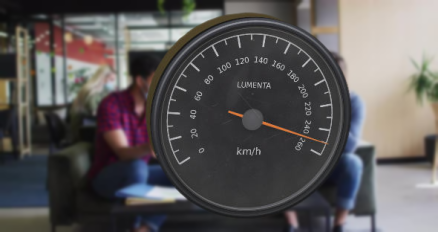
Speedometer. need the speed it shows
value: 250 km/h
